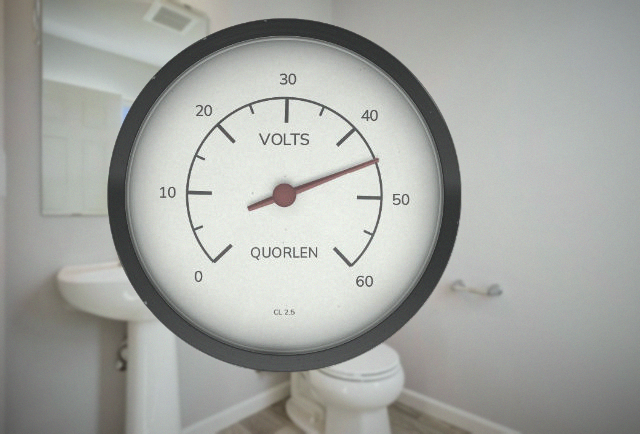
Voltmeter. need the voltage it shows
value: 45 V
